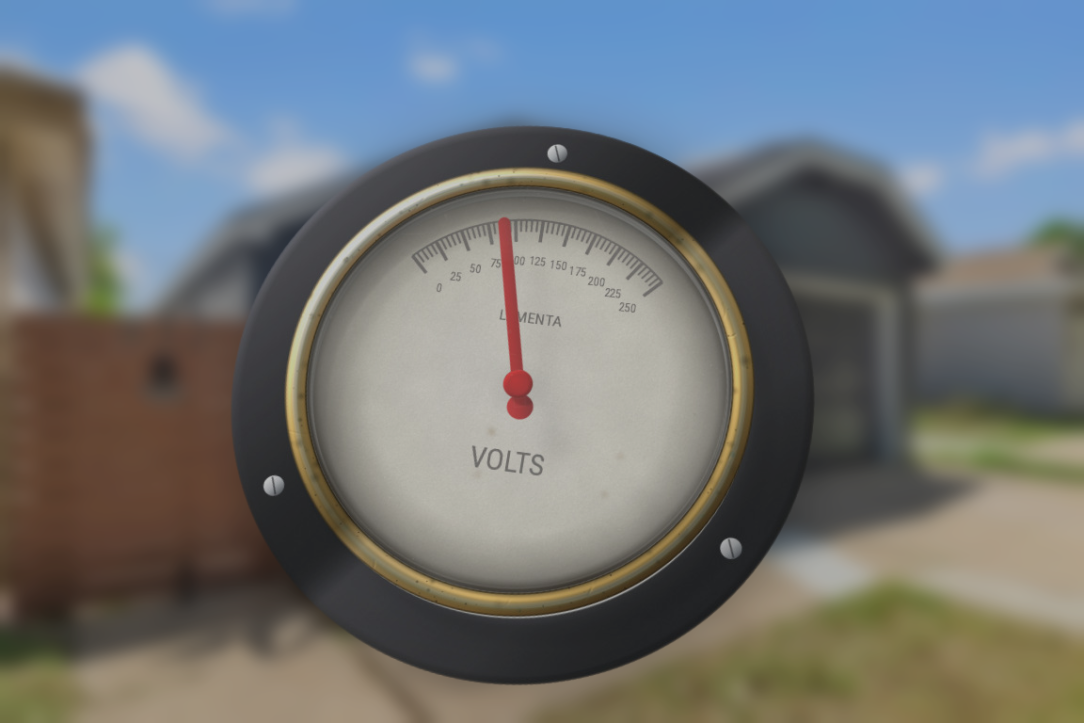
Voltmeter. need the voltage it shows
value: 90 V
